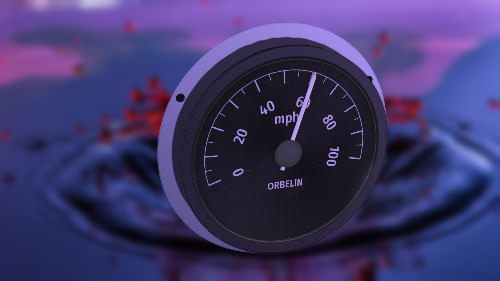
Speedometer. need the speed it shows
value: 60 mph
